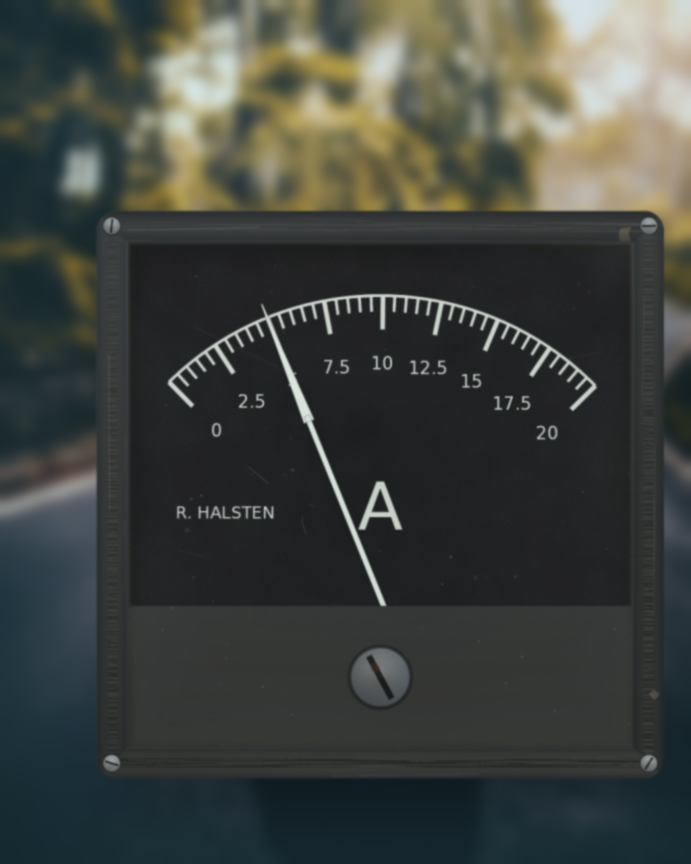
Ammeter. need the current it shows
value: 5 A
